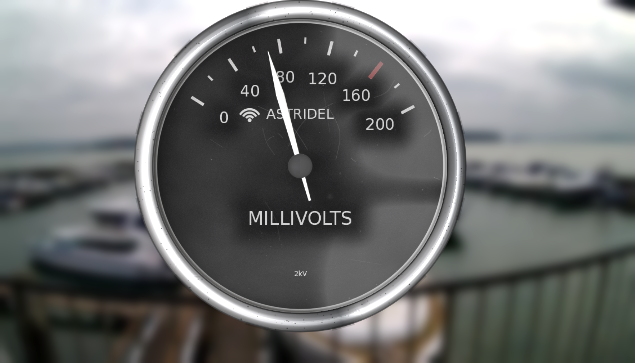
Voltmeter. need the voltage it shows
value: 70 mV
